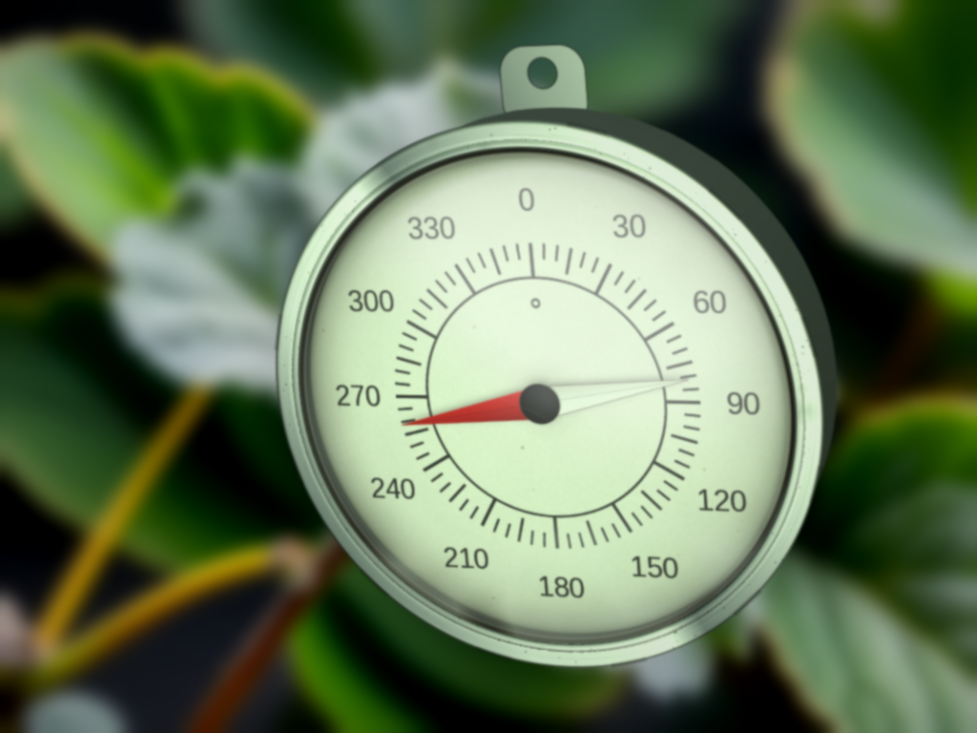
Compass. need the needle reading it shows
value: 260 °
